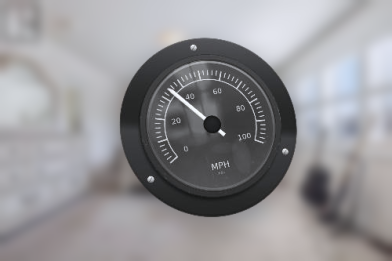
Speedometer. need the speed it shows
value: 34 mph
